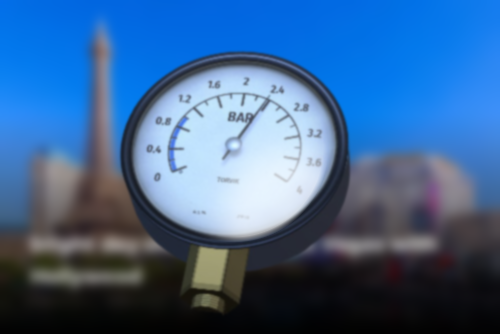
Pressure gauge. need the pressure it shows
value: 2.4 bar
